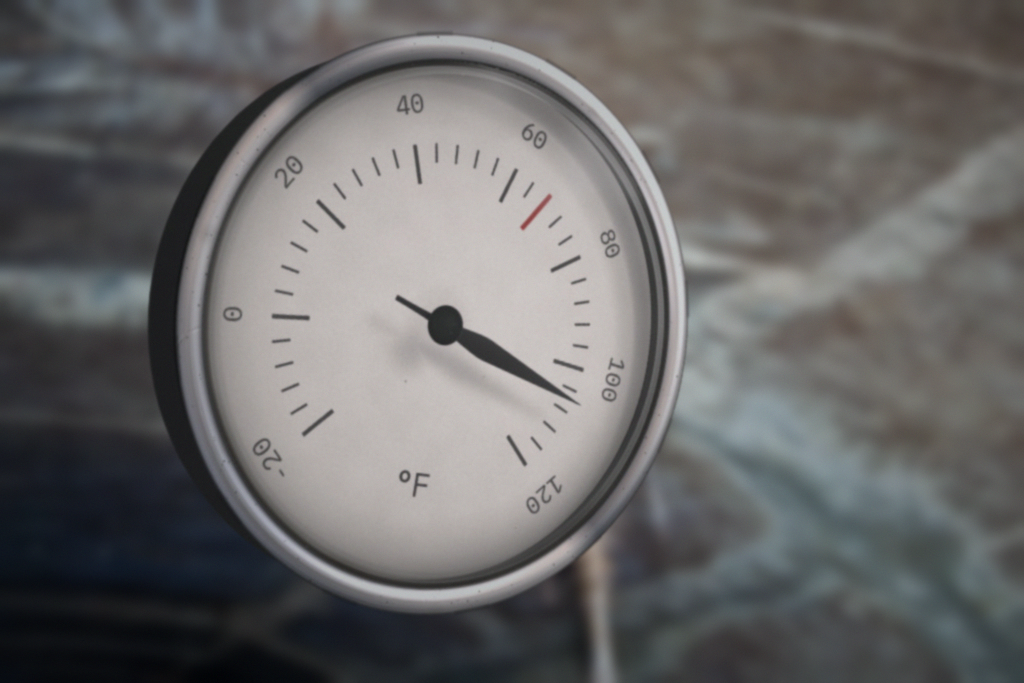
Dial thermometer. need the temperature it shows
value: 106 °F
